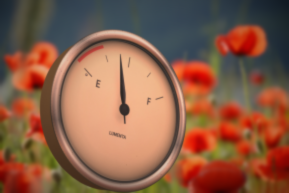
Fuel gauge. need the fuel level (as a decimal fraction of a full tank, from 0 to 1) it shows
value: 0.375
